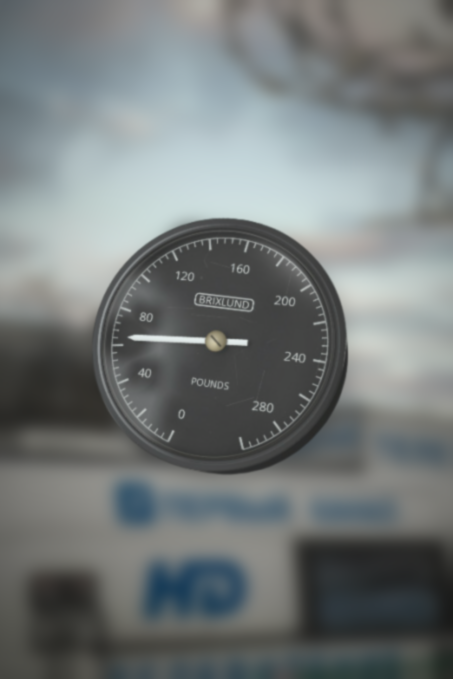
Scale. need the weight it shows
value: 64 lb
